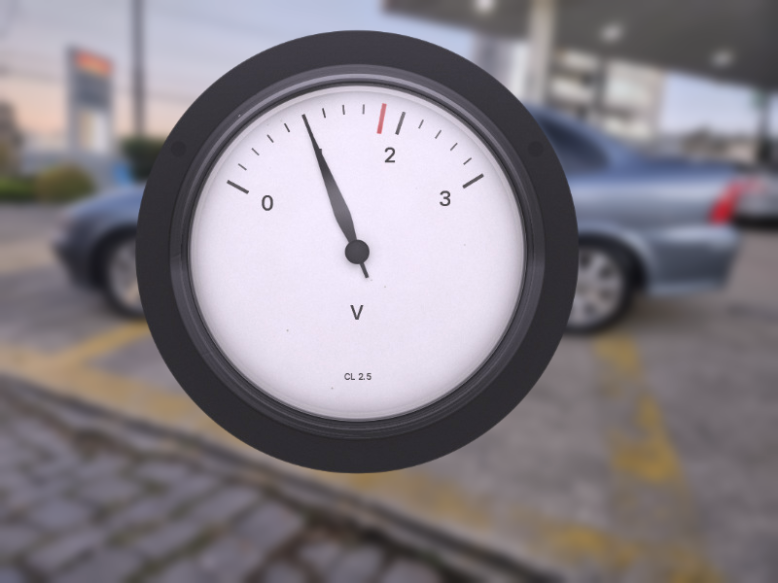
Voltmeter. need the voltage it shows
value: 1 V
